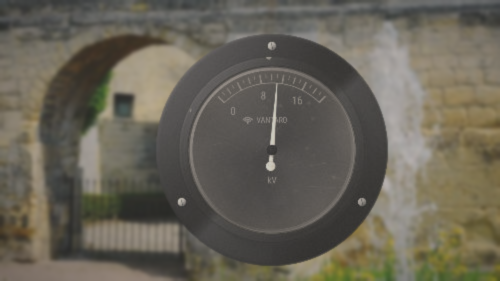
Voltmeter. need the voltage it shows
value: 11 kV
